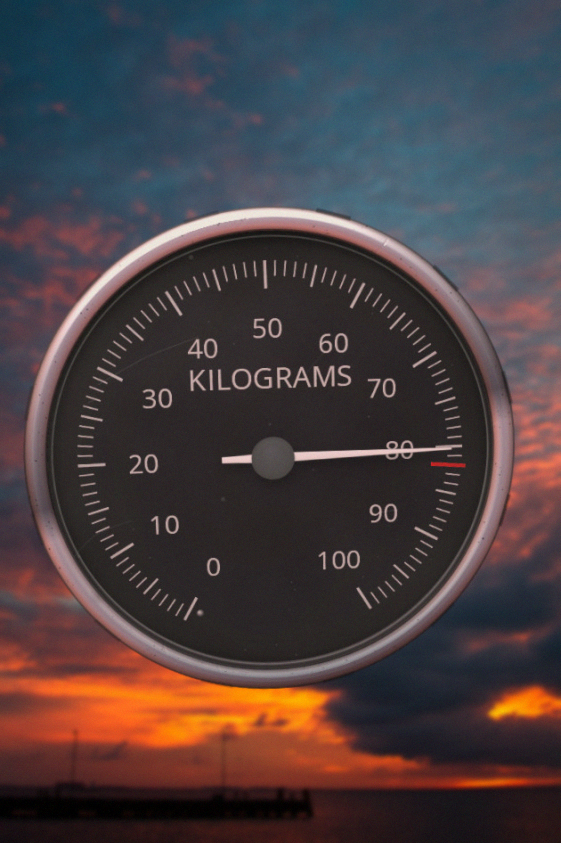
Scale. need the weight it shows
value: 80 kg
